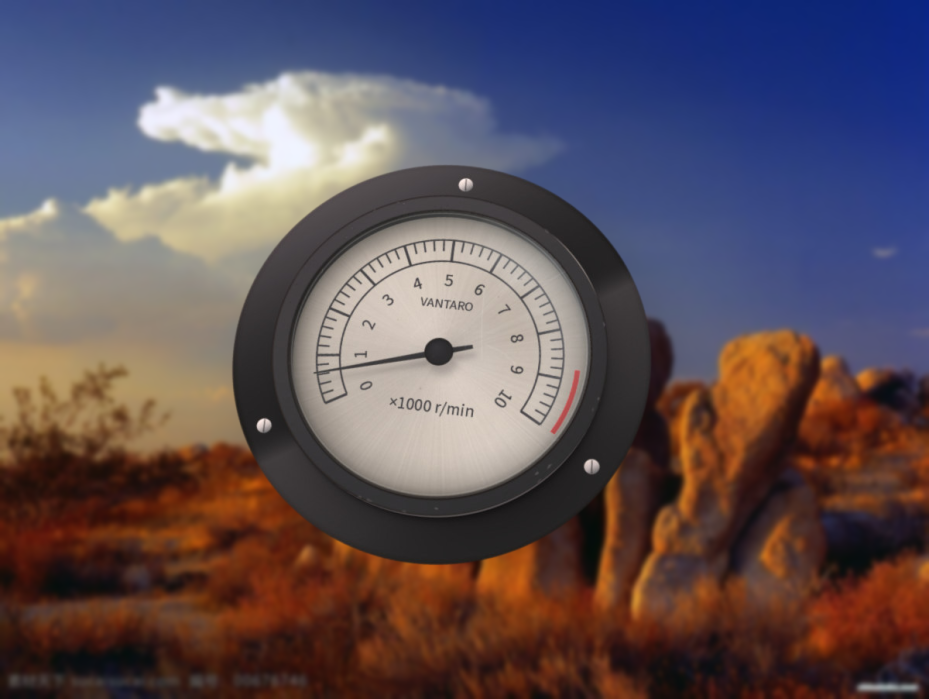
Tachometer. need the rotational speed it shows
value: 600 rpm
